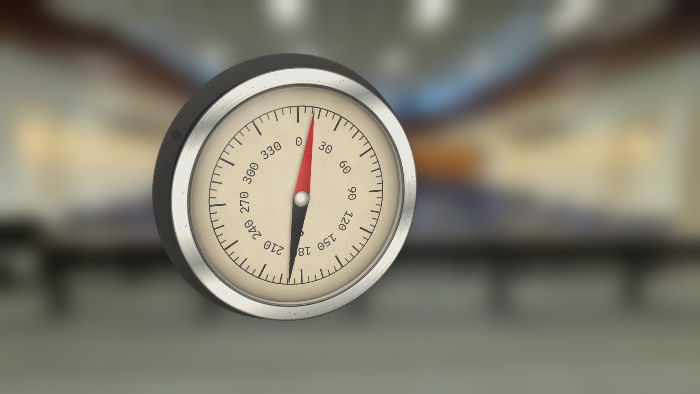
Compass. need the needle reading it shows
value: 10 °
